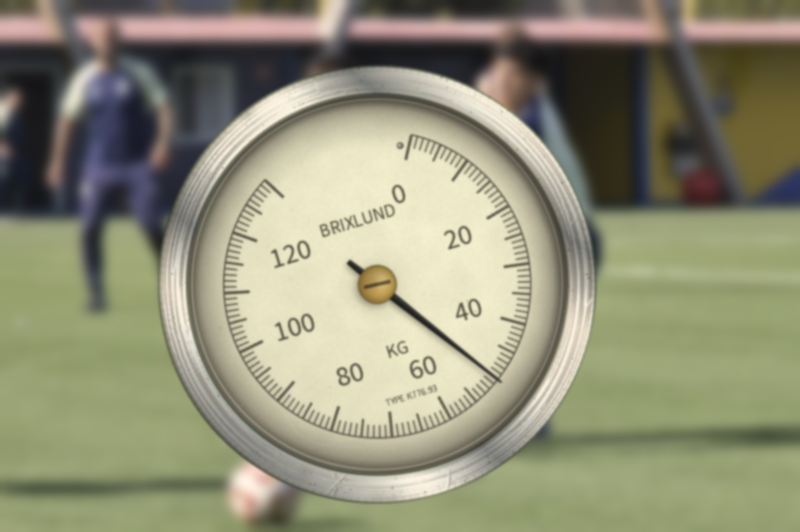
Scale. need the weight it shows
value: 50 kg
